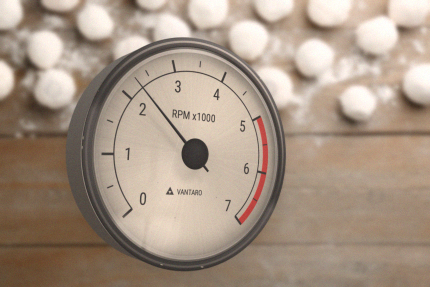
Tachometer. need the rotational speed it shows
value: 2250 rpm
